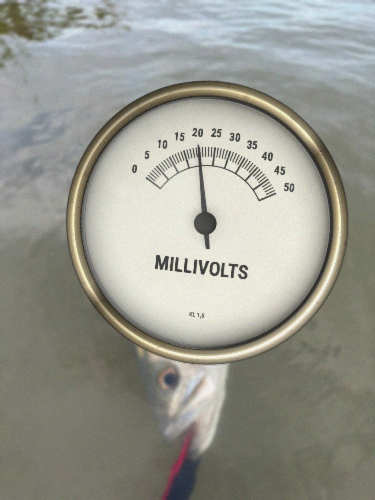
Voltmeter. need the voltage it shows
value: 20 mV
